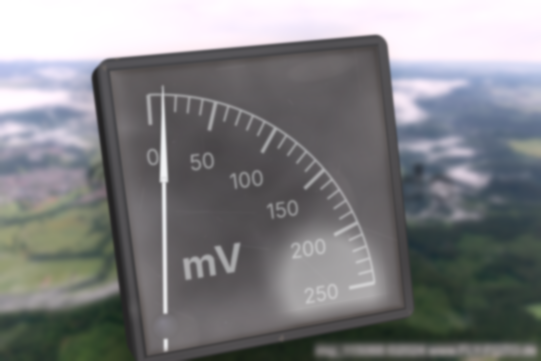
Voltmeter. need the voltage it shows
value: 10 mV
